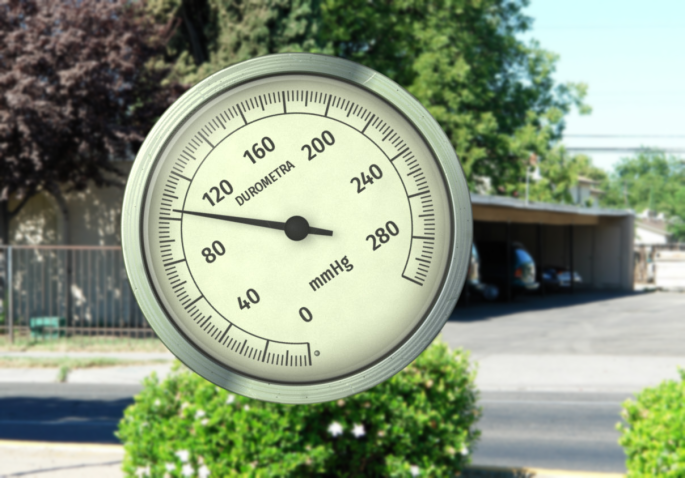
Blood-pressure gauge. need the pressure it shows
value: 104 mmHg
